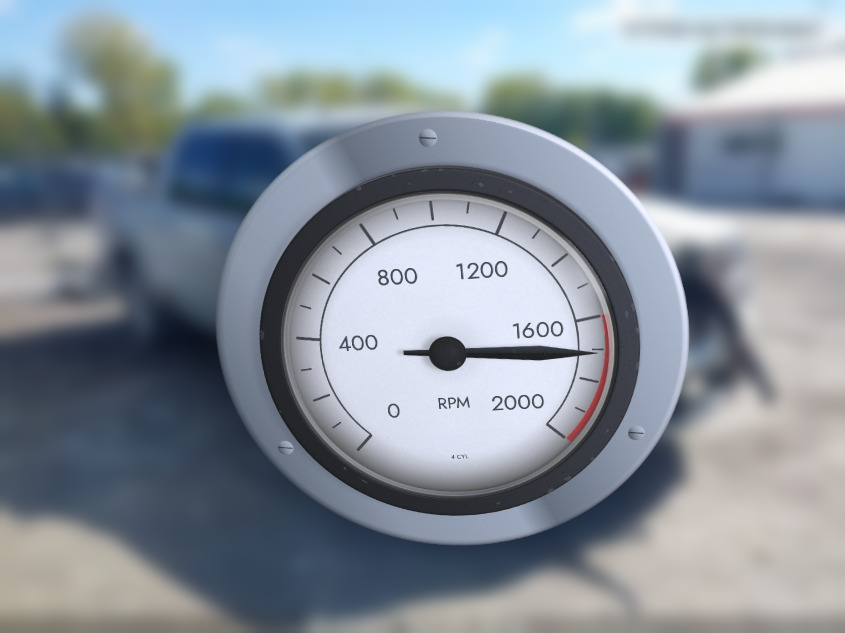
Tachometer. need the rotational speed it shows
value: 1700 rpm
